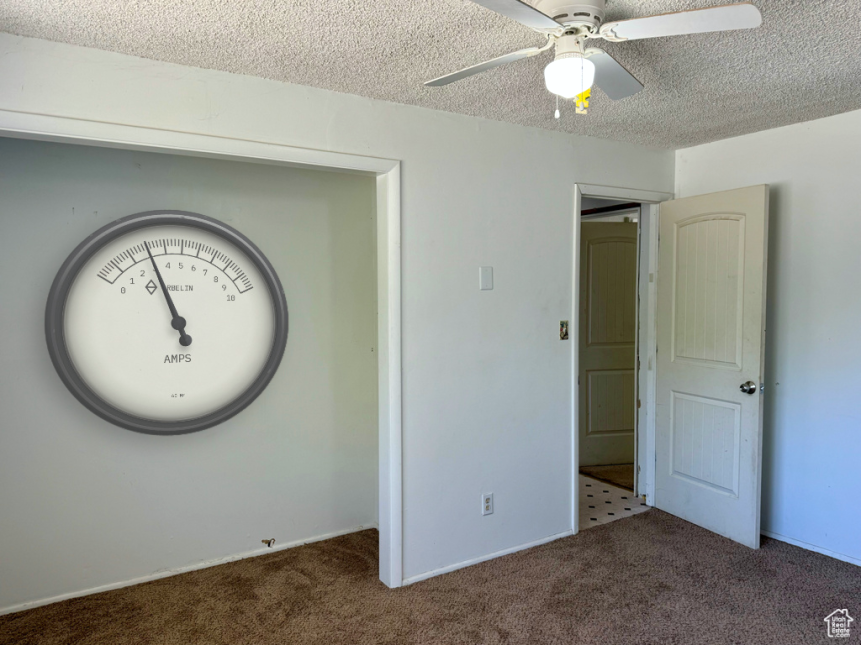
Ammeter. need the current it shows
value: 3 A
